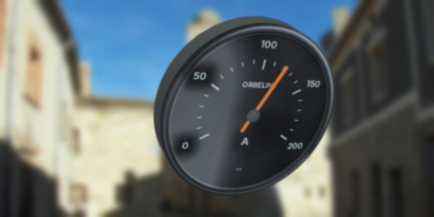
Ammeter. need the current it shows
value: 120 A
